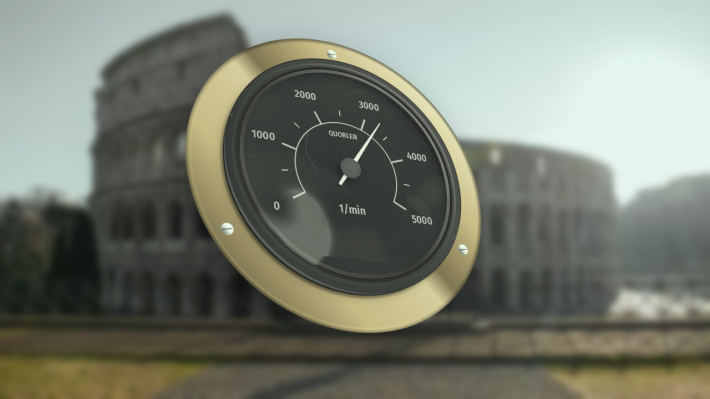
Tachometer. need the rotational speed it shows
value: 3250 rpm
